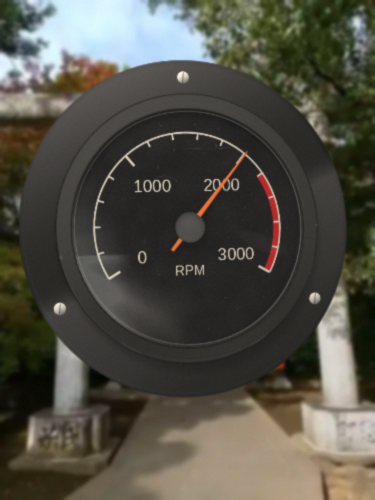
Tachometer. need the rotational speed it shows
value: 2000 rpm
